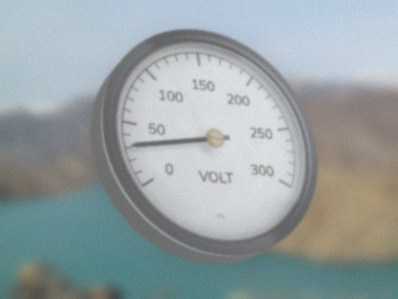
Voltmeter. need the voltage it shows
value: 30 V
